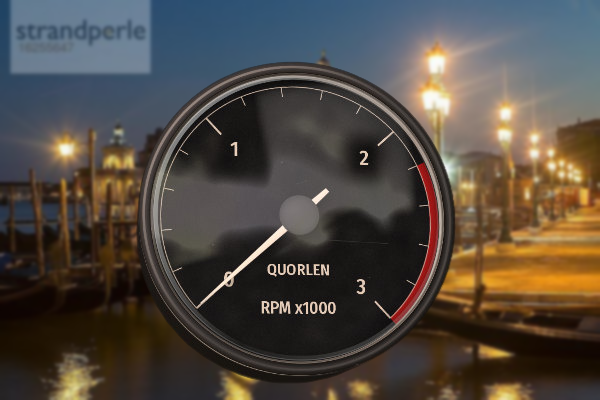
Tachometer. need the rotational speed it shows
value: 0 rpm
